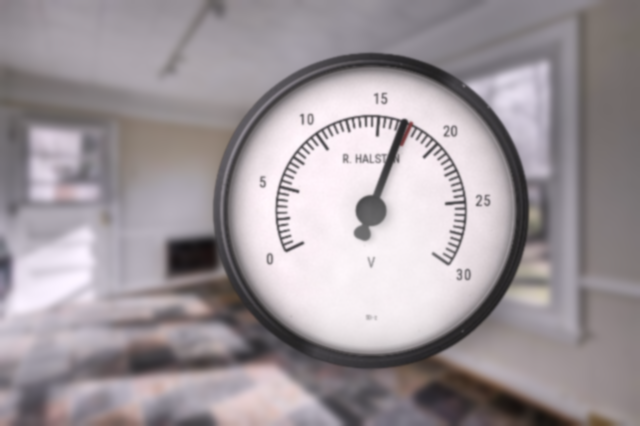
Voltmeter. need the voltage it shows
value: 17 V
